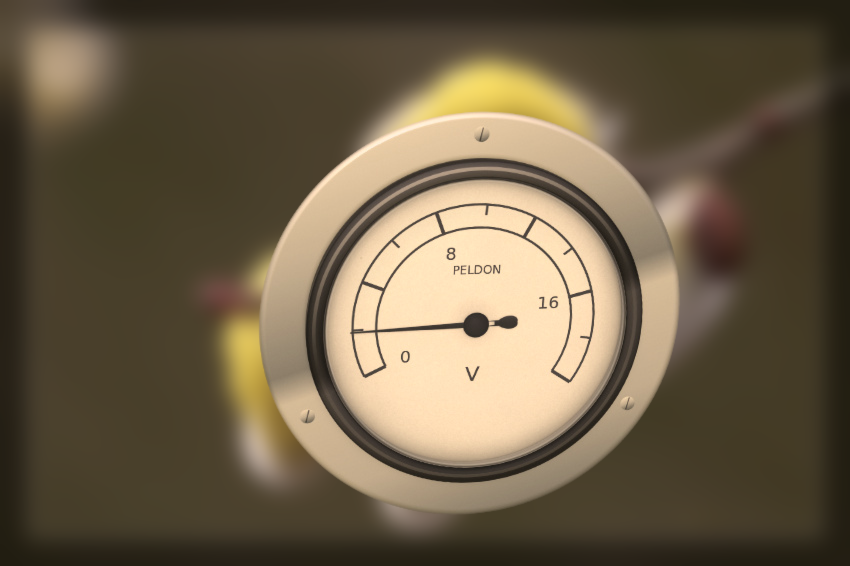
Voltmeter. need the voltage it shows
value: 2 V
